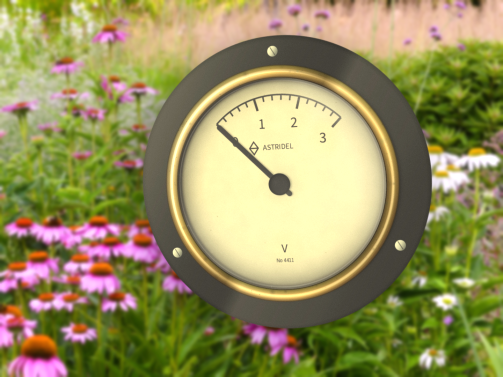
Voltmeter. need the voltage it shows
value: 0 V
